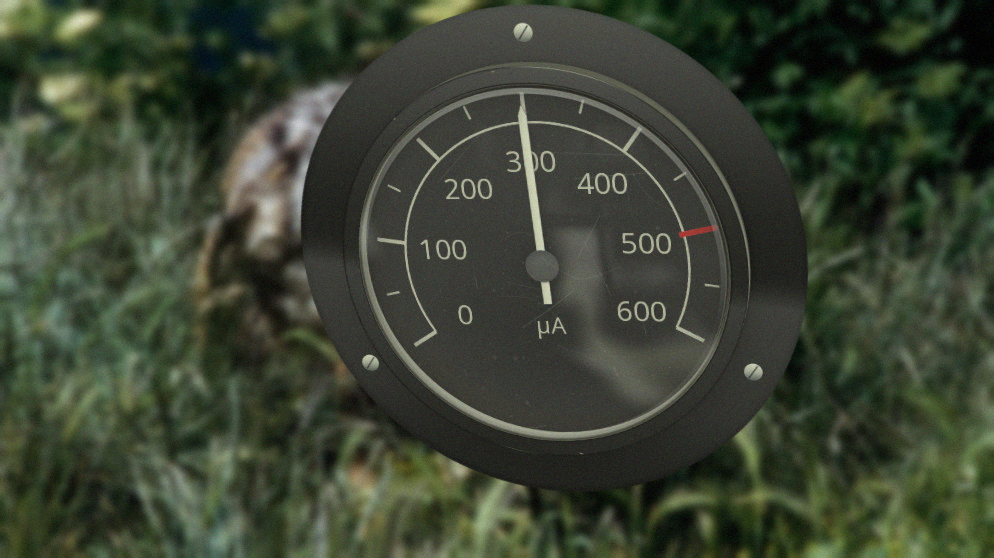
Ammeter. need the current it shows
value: 300 µA
